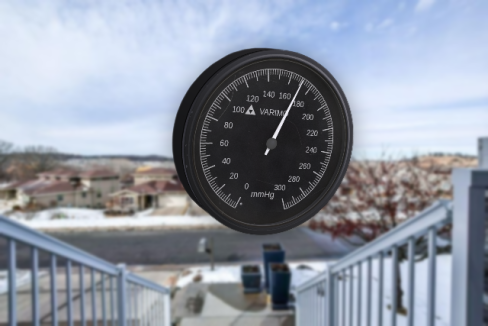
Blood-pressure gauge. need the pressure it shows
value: 170 mmHg
